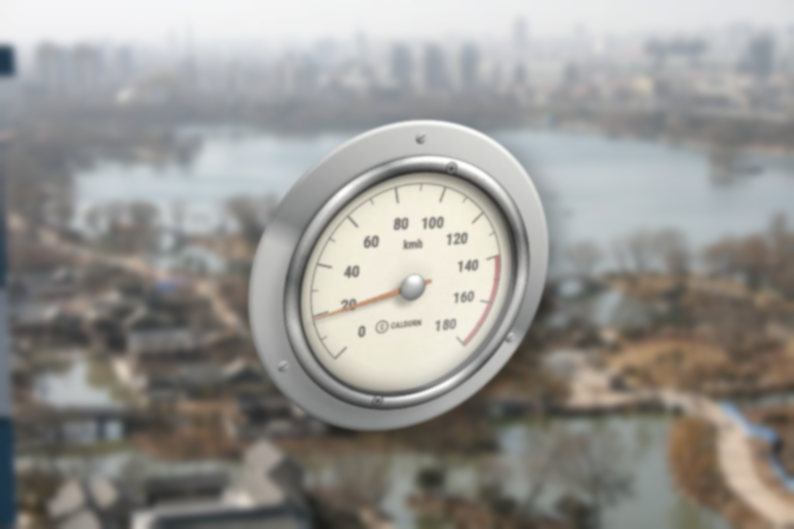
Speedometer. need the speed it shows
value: 20 km/h
